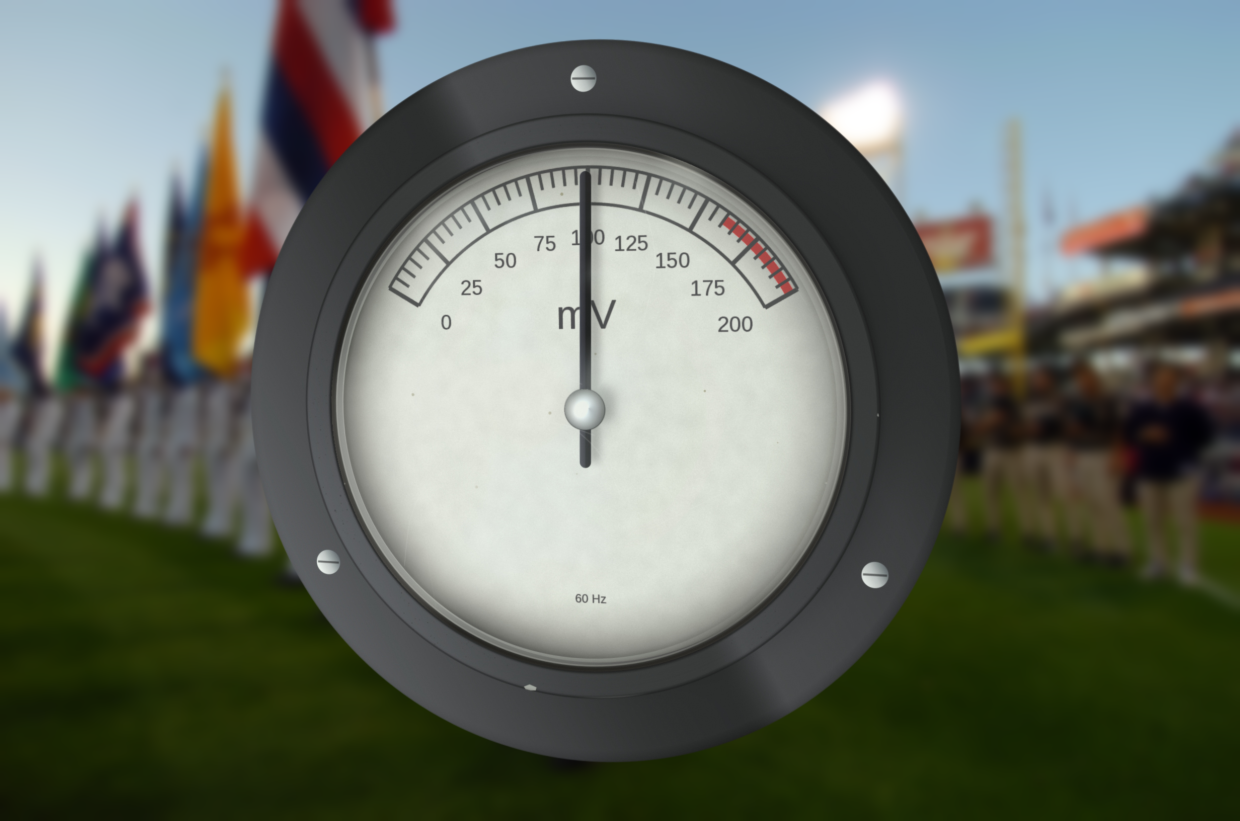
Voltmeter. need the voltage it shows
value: 100 mV
